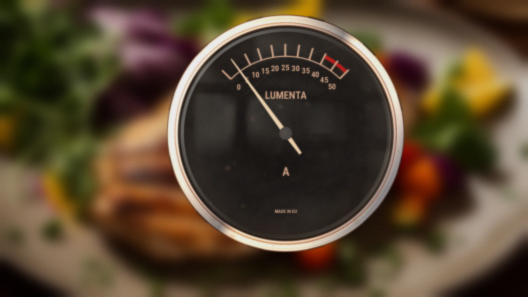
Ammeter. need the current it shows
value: 5 A
